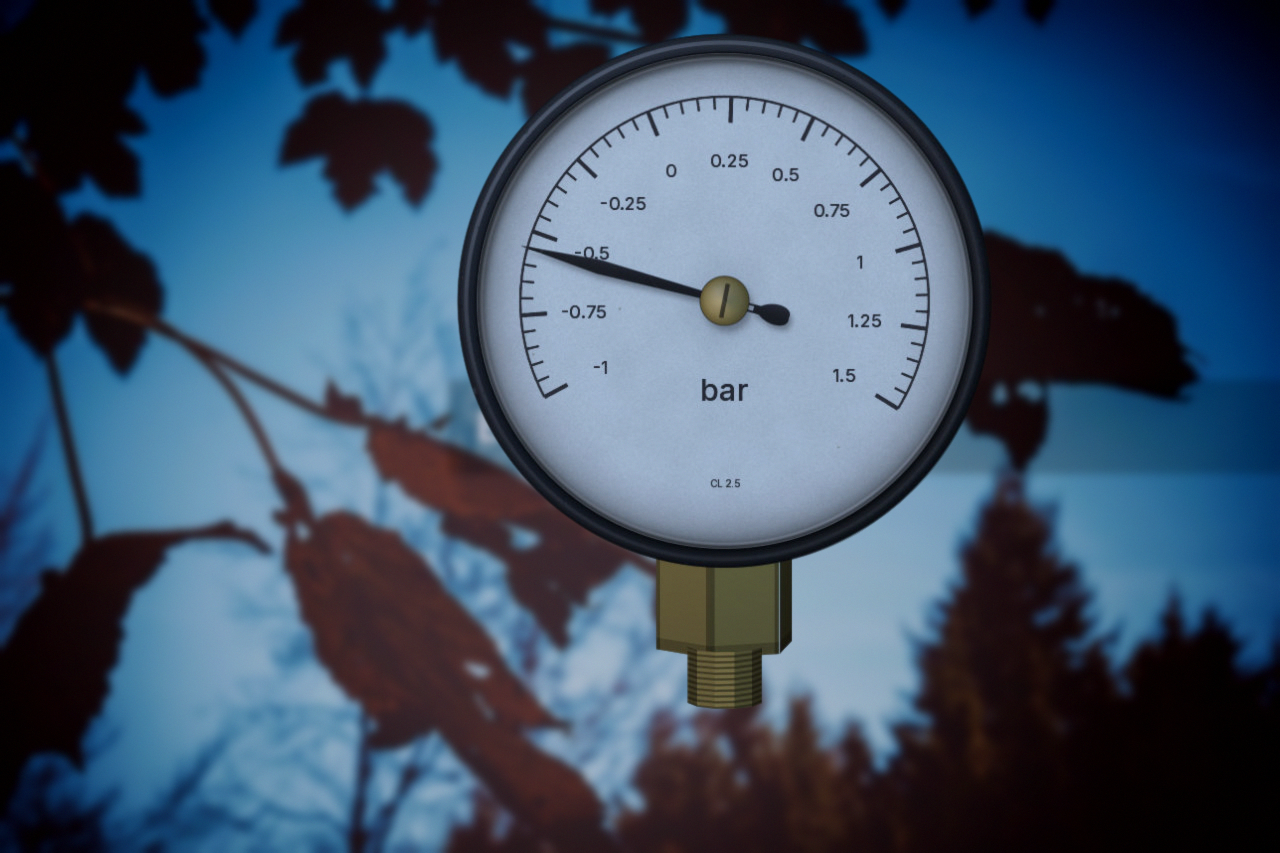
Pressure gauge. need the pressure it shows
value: -0.55 bar
